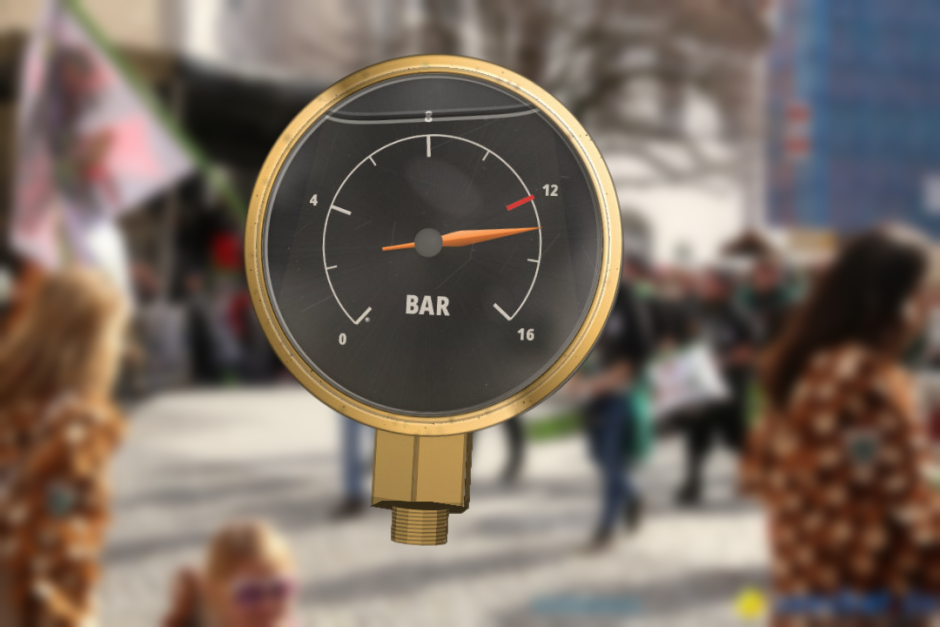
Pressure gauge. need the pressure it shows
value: 13 bar
